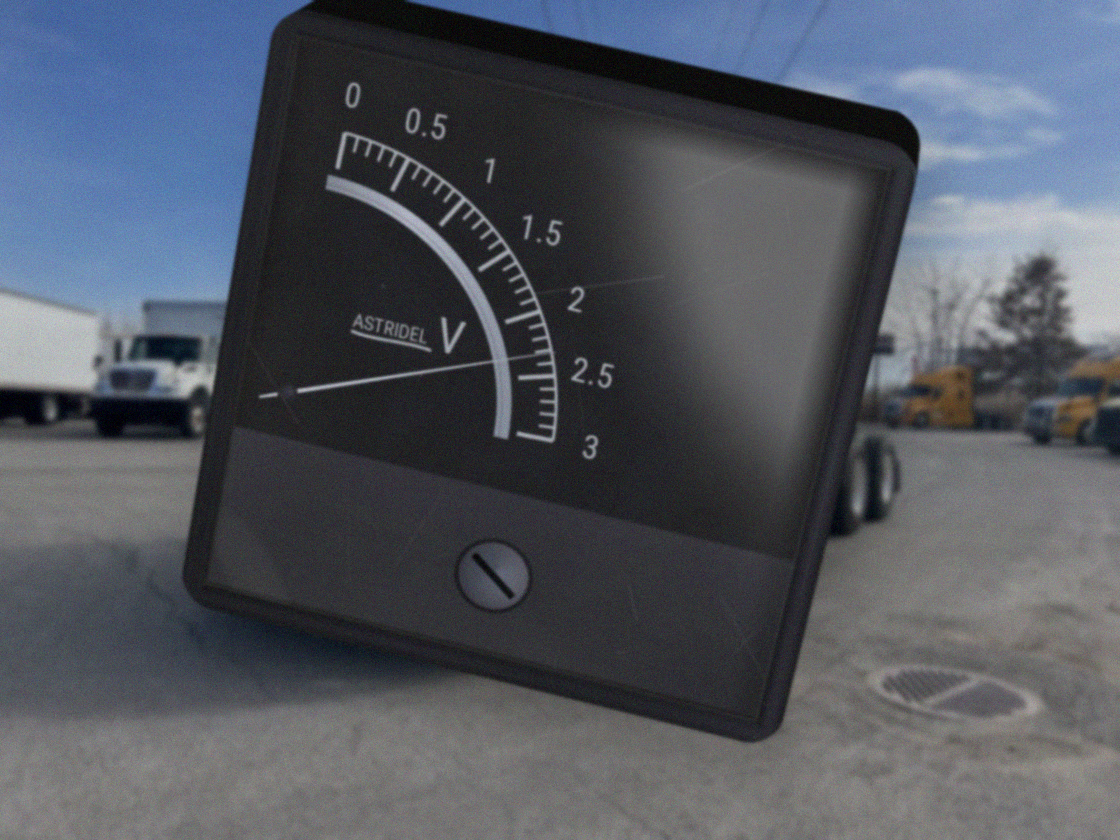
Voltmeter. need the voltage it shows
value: 2.3 V
